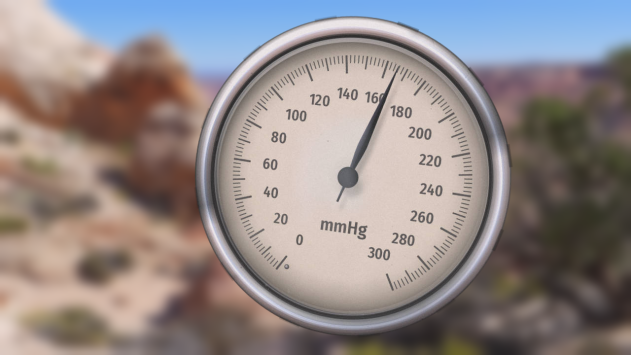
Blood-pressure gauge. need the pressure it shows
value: 166 mmHg
